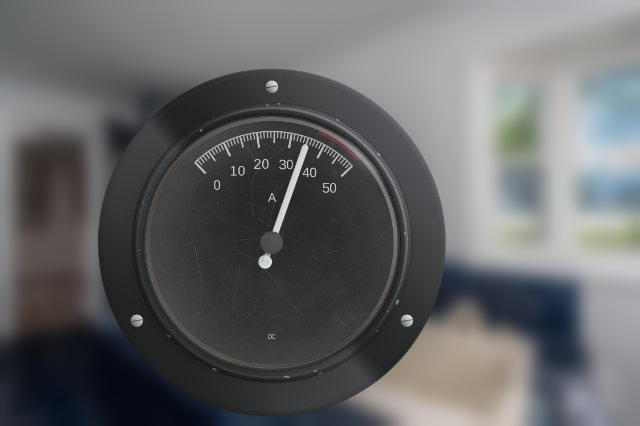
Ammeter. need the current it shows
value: 35 A
